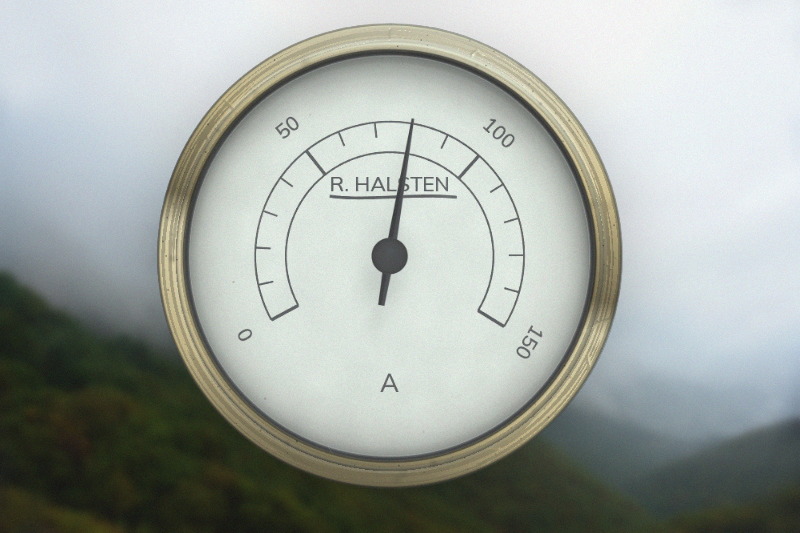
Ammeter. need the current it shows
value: 80 A
